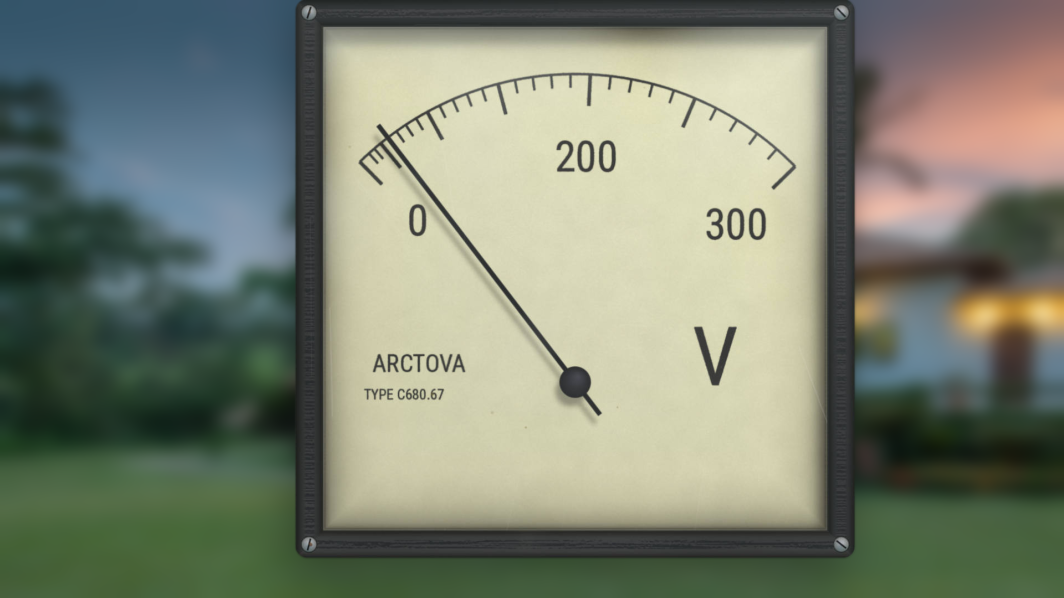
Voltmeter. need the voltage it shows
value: 60 V
